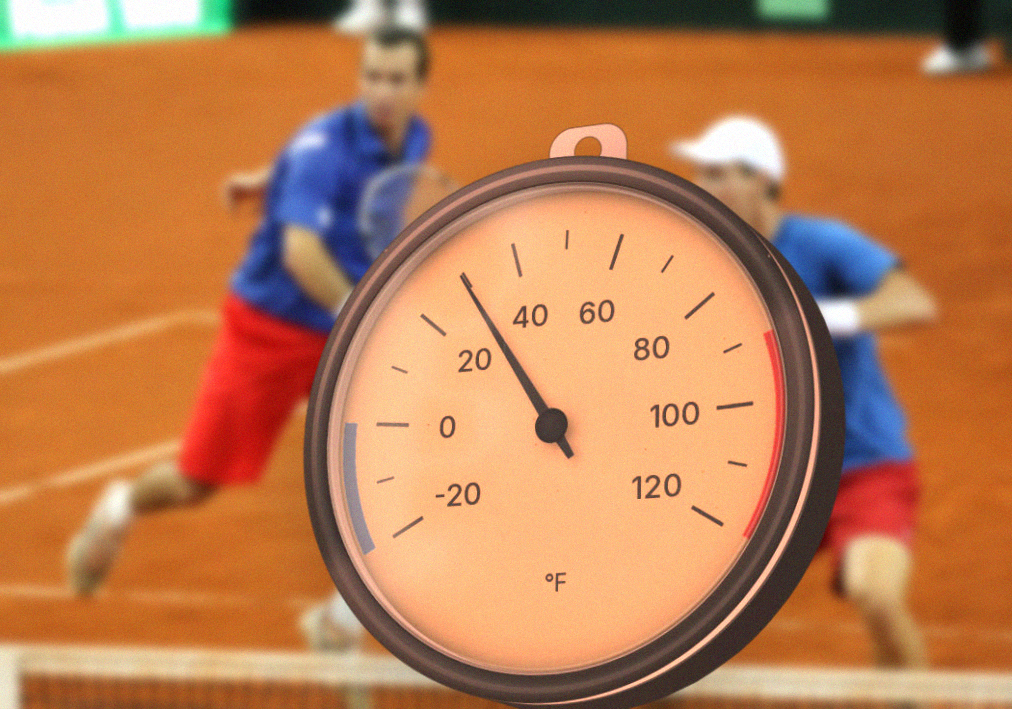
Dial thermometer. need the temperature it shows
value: 30 °F
